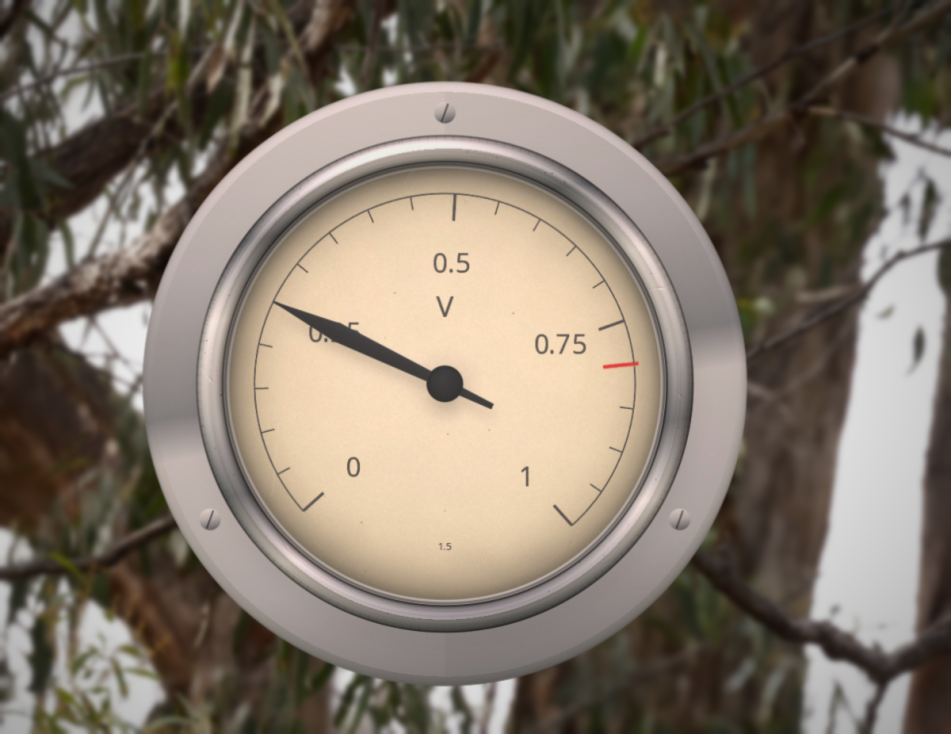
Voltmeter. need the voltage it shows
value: 0.25 V
